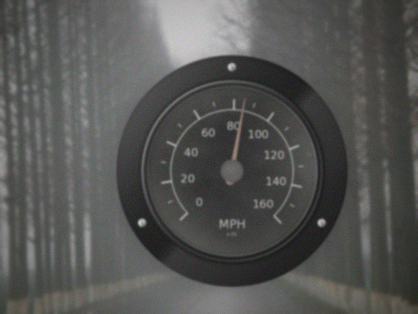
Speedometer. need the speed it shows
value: 85 mph
